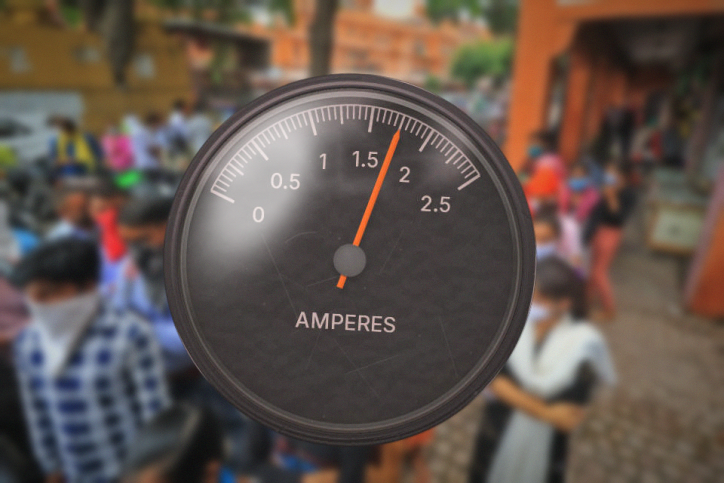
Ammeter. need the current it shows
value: 1.75 A
